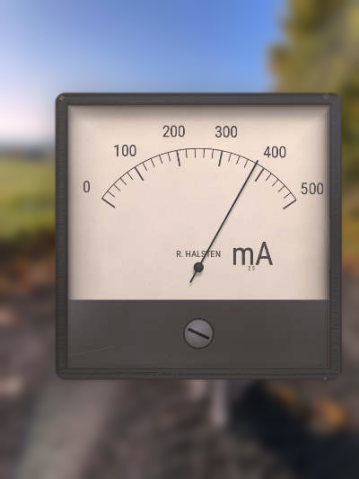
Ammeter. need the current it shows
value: 380 mA
